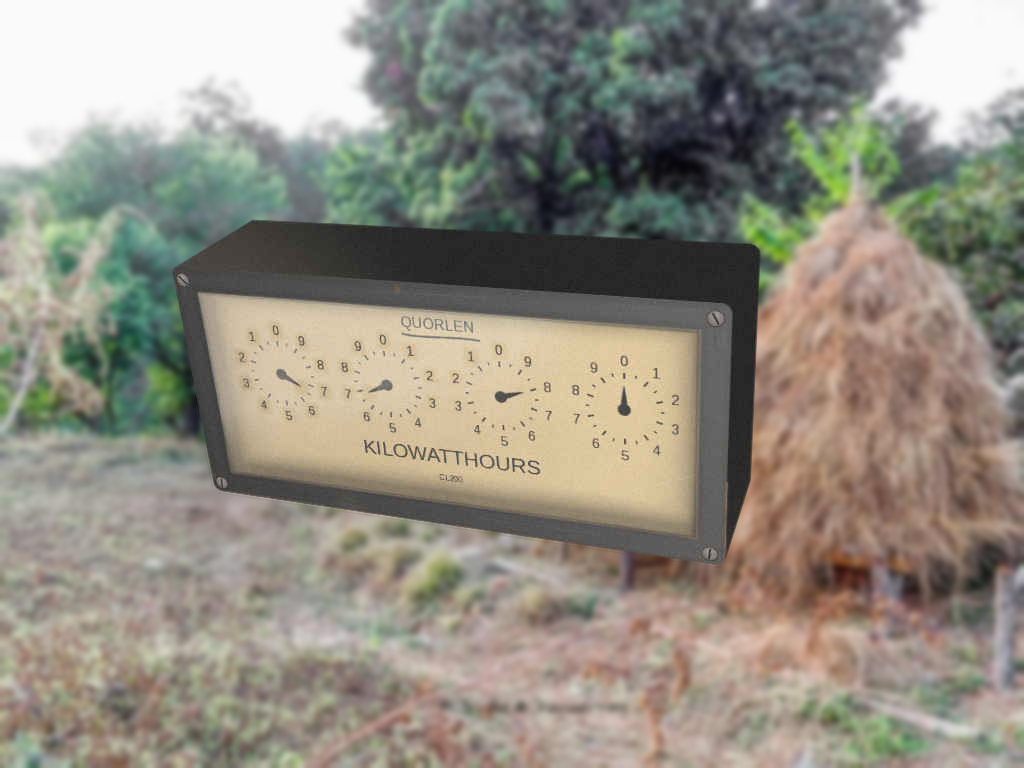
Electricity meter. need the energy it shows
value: 6680 kWh
